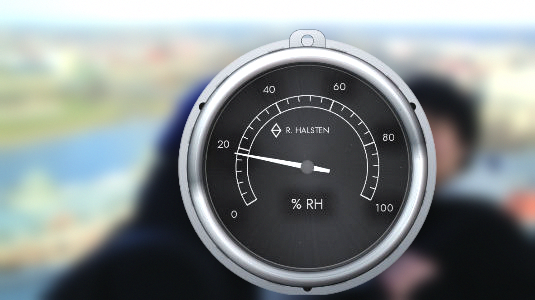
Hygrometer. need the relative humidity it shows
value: 18 %
